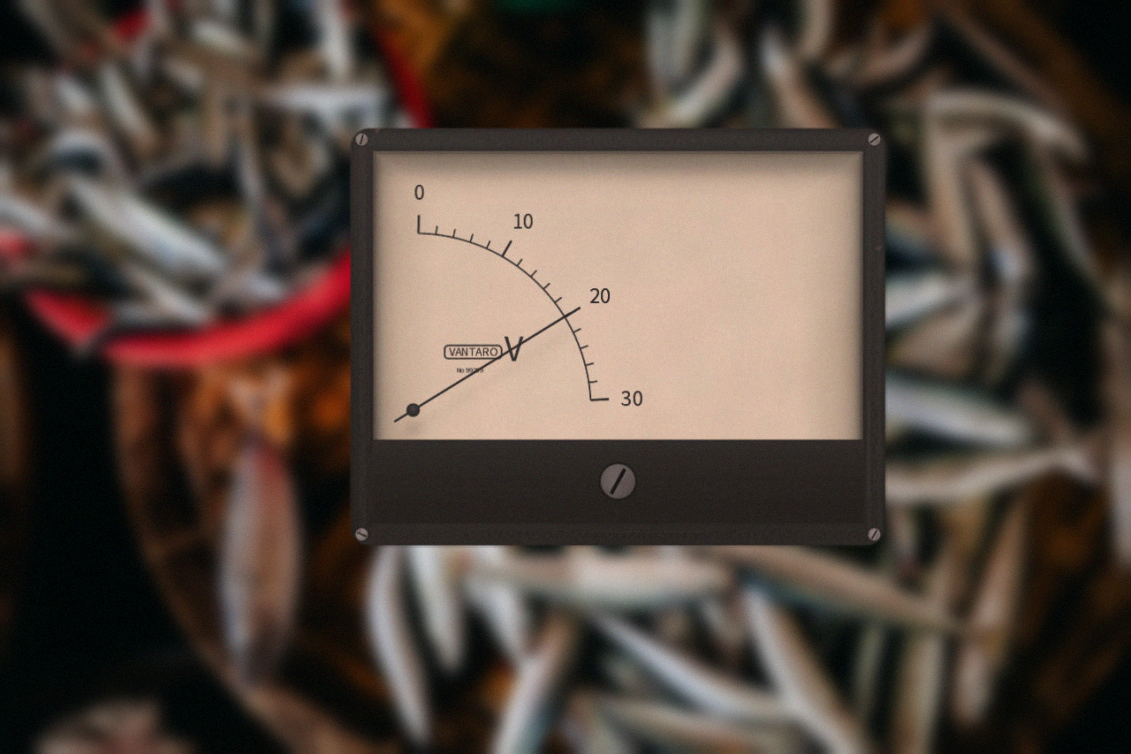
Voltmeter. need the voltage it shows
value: 20 V
